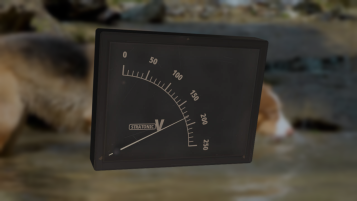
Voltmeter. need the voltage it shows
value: 180 V
